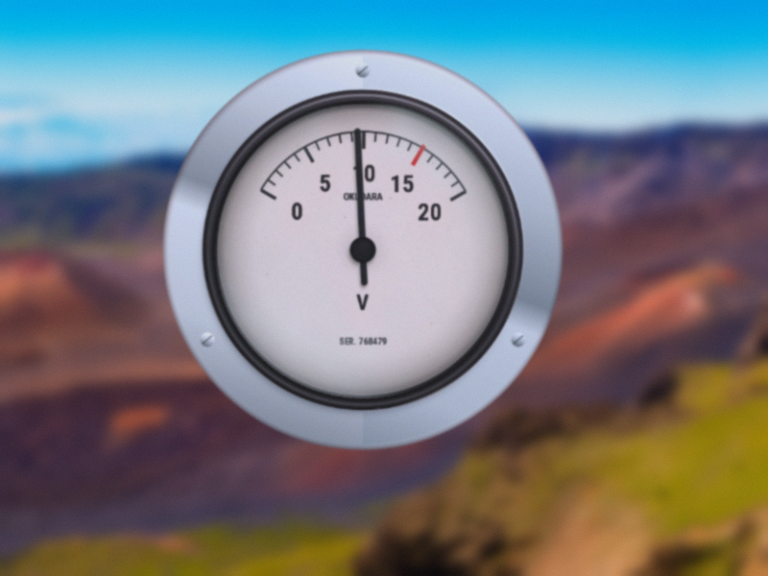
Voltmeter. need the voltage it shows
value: 9.5 V
